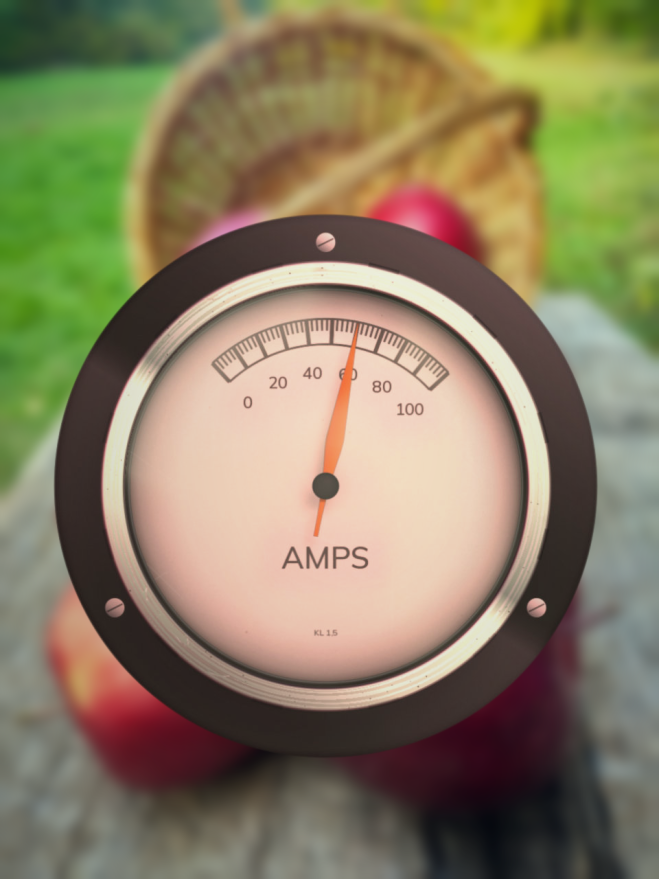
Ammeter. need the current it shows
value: 60 A
